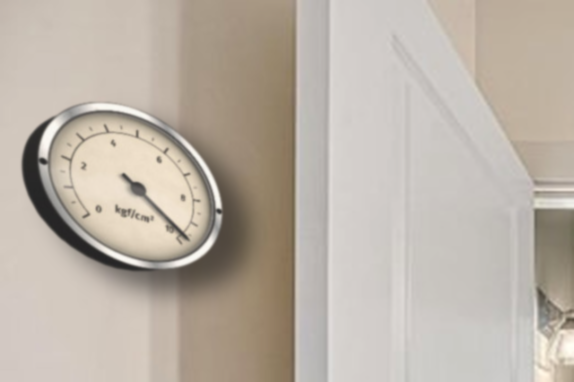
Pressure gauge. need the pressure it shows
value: 9.75 kg/cm²
